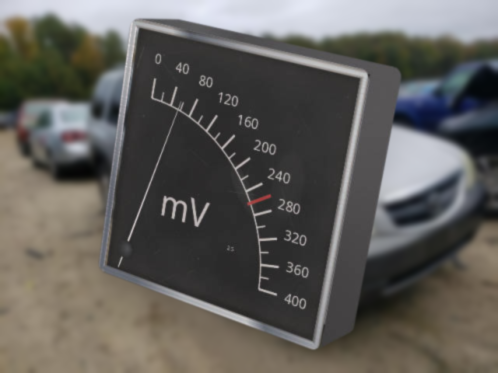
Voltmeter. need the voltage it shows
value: 60 mV
